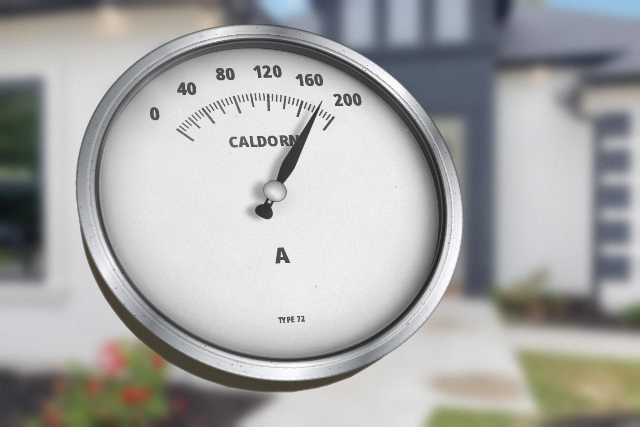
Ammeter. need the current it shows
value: 180 A
